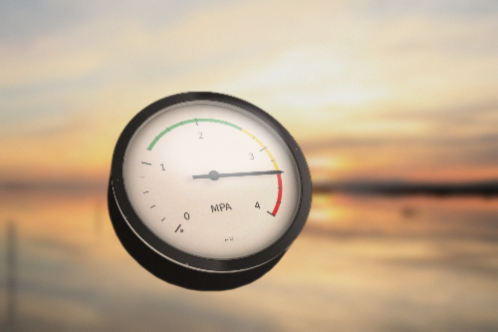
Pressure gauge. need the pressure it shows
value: 3.4 MPa
